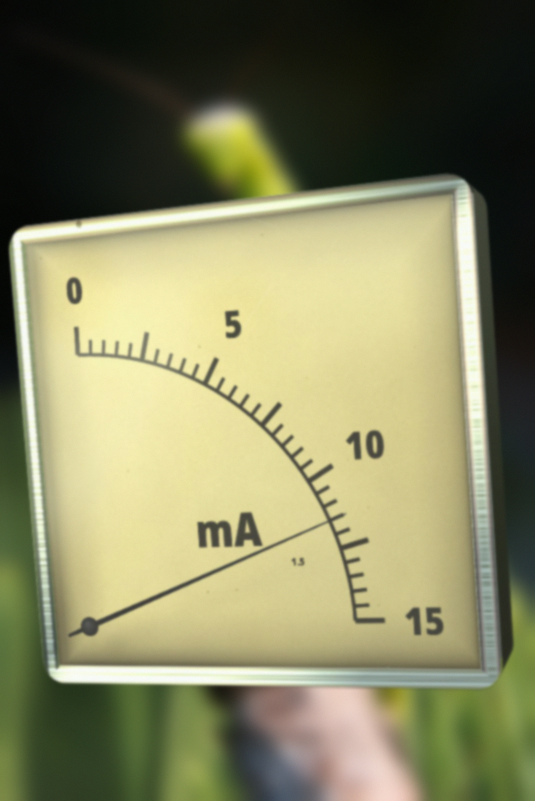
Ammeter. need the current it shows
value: 11.5 mA
